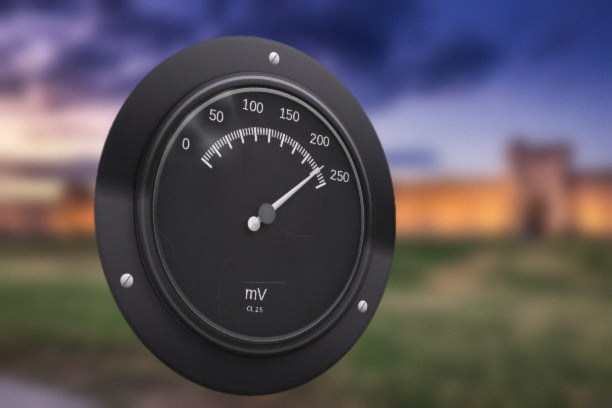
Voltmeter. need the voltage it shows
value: 225 mV
